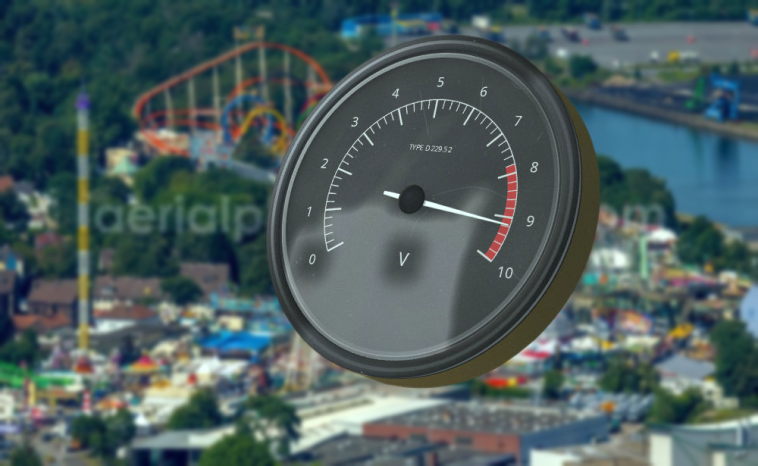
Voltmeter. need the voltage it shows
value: 9.2 V
